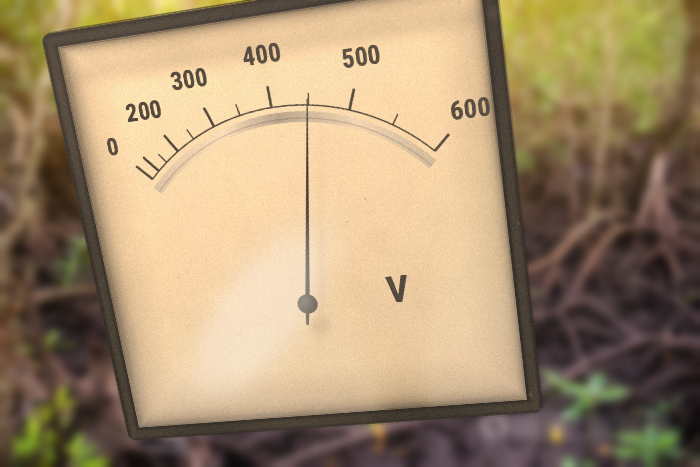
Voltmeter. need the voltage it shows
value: 450 V
